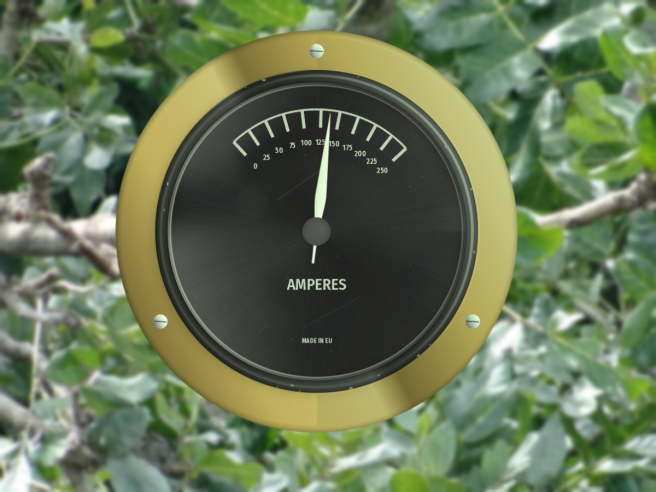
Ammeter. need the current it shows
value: 137.5 A
